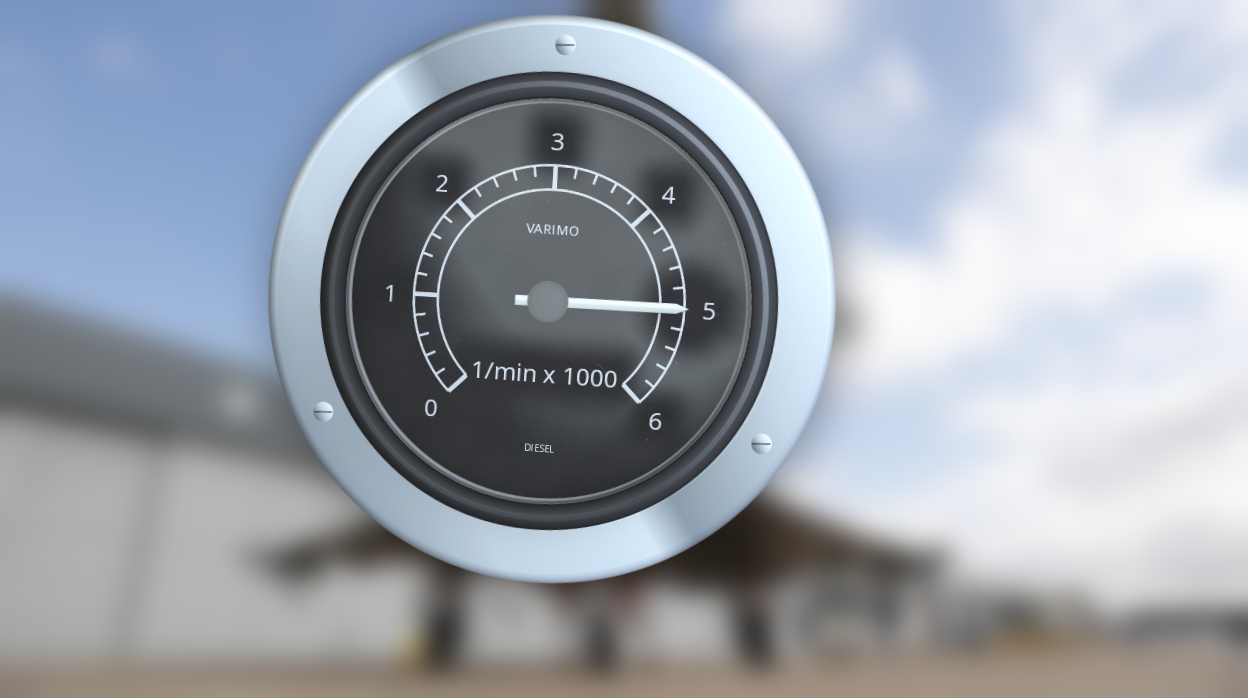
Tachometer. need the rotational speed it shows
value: 5000 rpm
